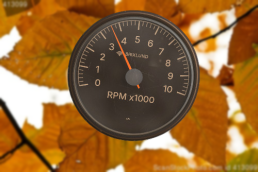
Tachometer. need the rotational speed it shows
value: 3600 rpm
